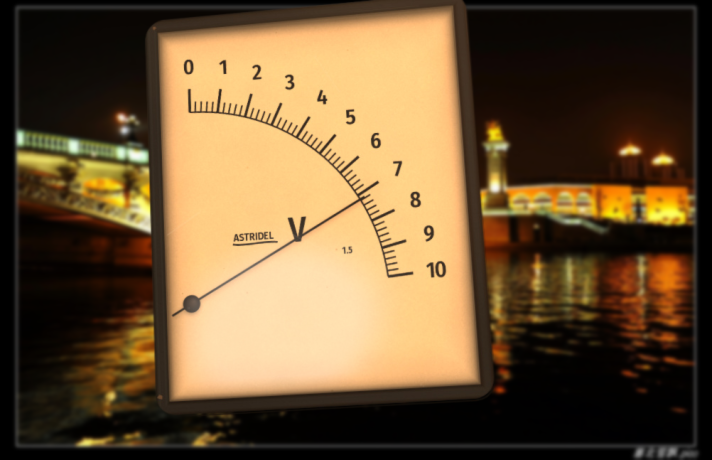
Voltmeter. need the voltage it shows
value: 7.2 V
